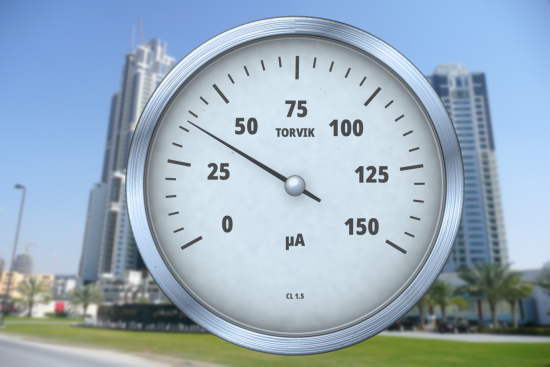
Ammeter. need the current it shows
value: 37.5 µA
